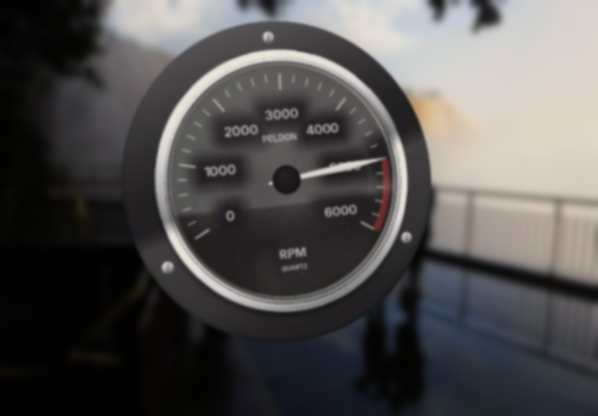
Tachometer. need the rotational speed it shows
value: 5000 rpm
